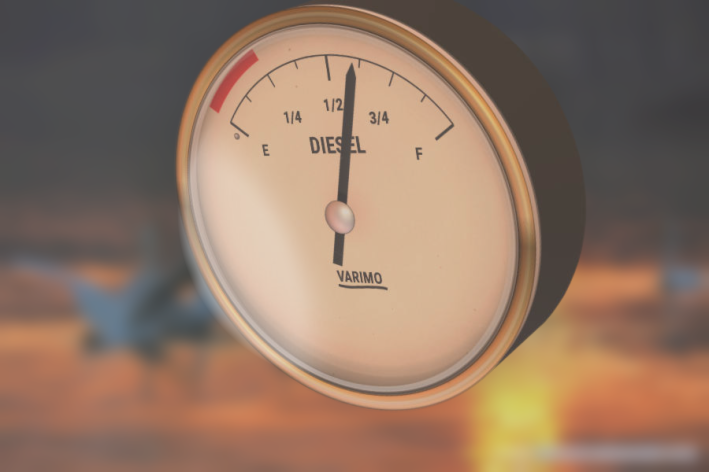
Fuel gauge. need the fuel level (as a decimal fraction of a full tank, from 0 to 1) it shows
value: 0.625
